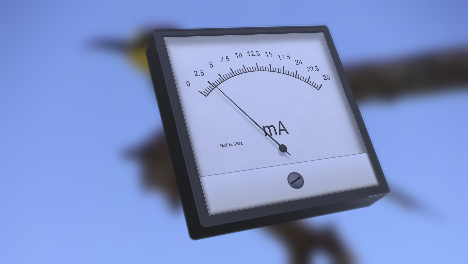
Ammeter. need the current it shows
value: 2.5 mA
